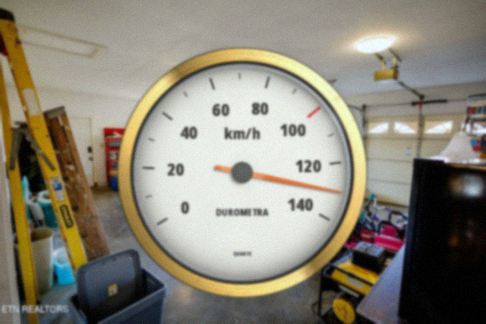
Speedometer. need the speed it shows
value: 130 km/h
